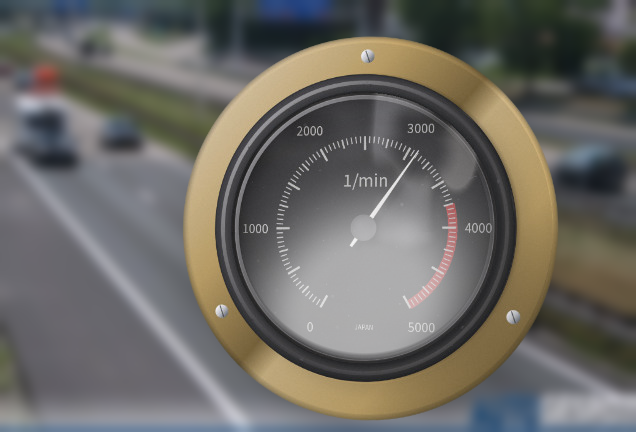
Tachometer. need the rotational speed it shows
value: 3100 rpm
